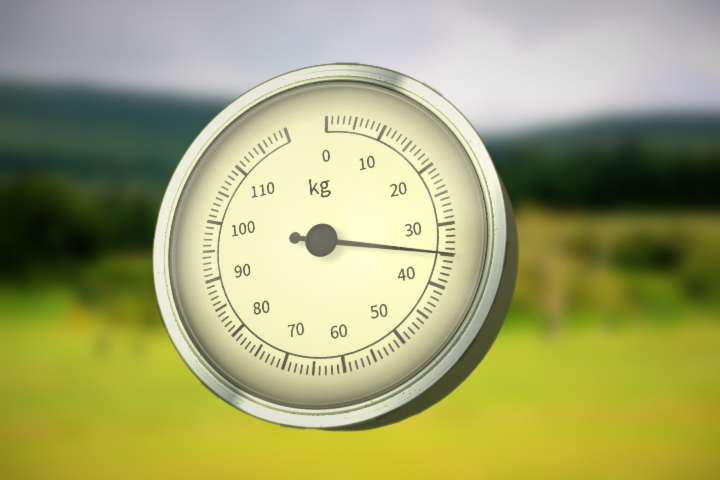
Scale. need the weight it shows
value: 35 kg
